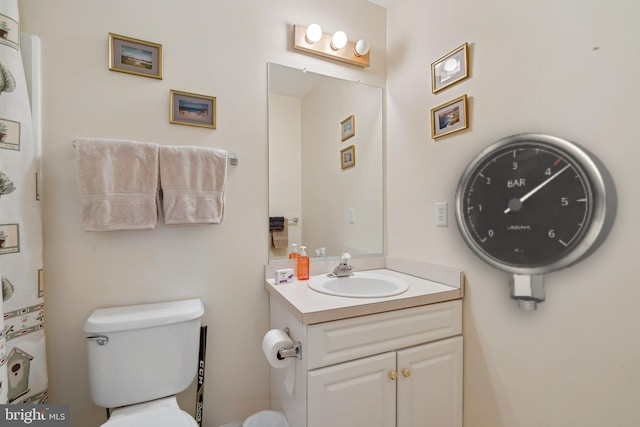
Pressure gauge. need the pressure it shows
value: 4.25 bar
